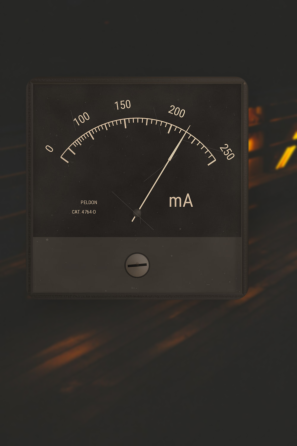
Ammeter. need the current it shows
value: 215 mA
